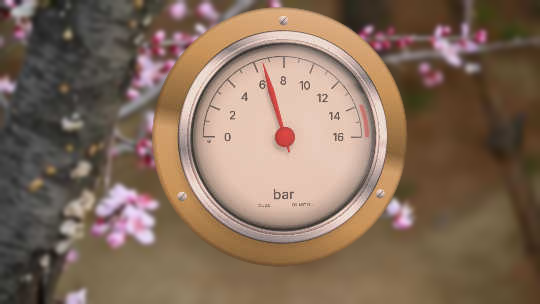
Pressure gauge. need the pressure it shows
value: 6.5 bar
